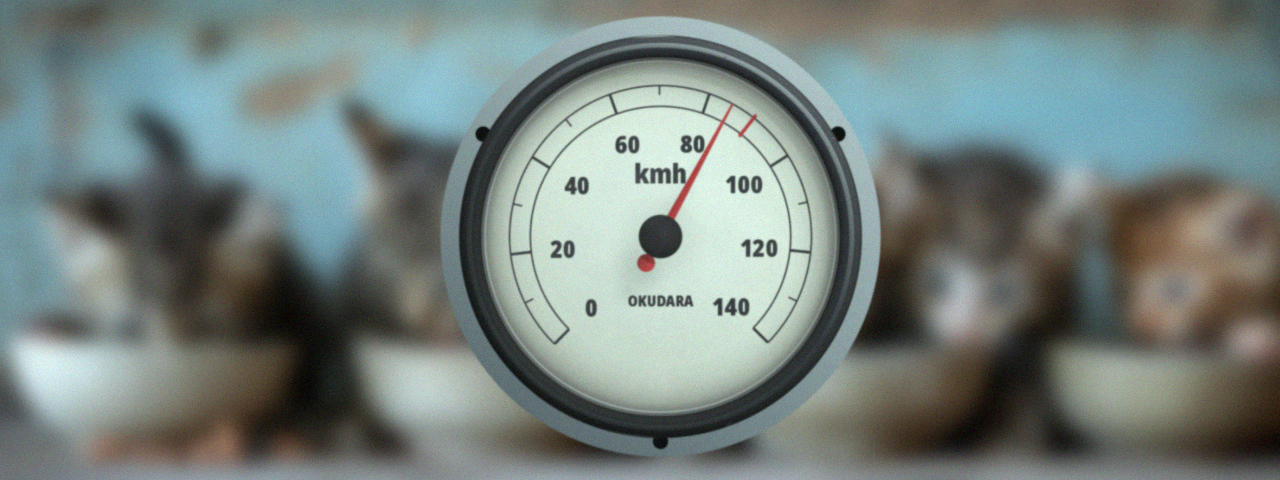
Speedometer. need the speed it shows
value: 85 km/h
